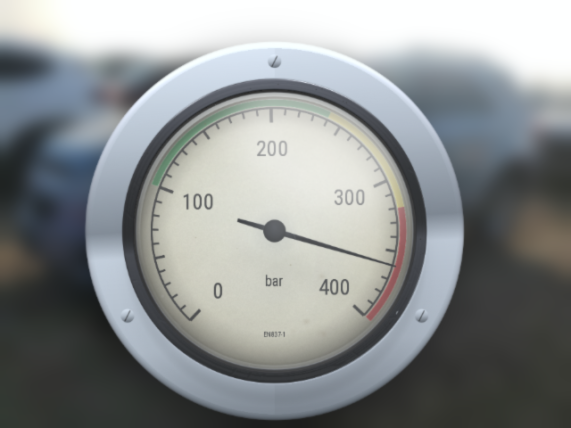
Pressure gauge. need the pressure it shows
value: 360 bar
